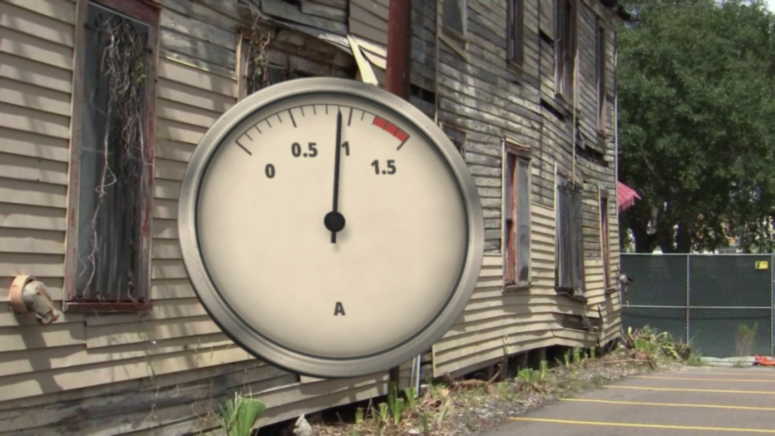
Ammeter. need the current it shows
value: 0.9 A
